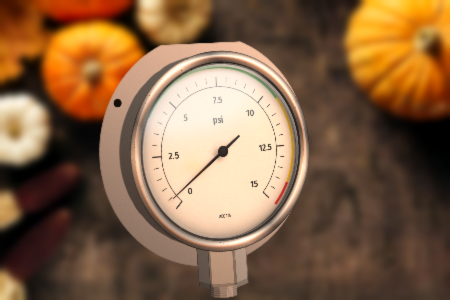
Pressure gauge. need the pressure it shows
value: 0.5 psi
